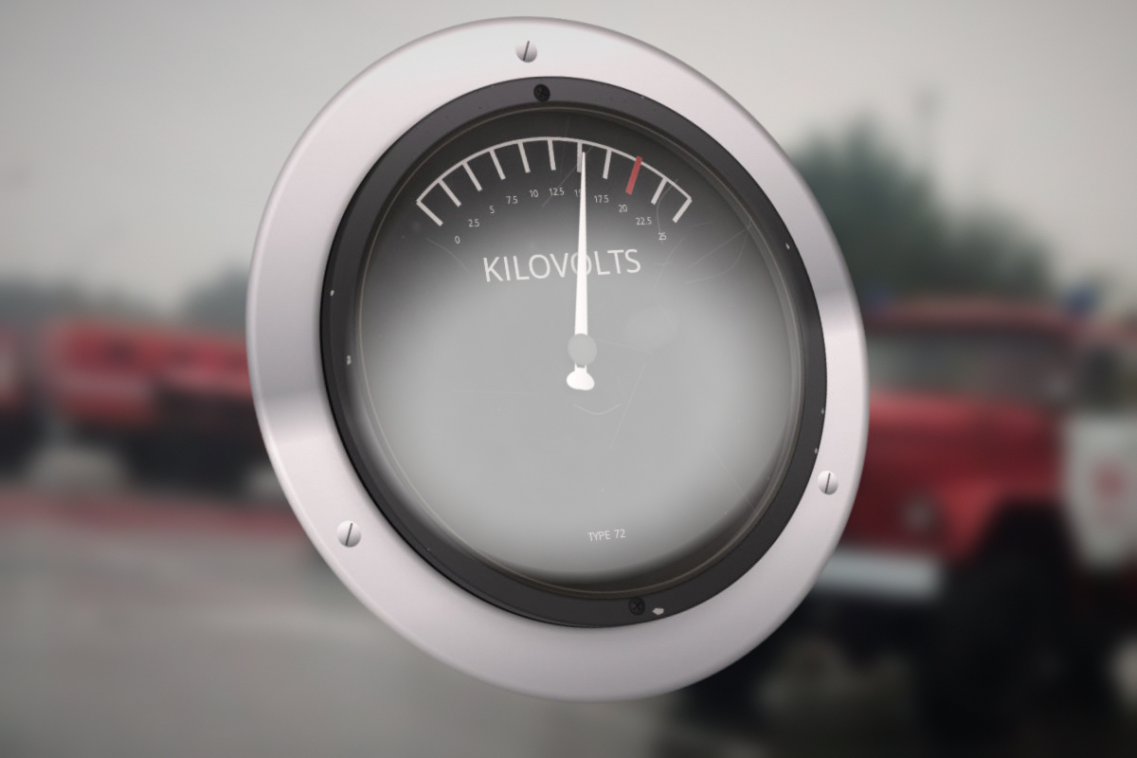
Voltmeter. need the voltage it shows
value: 15 kV
